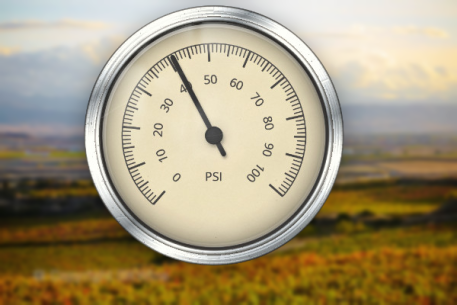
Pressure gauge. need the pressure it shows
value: 41 psi
